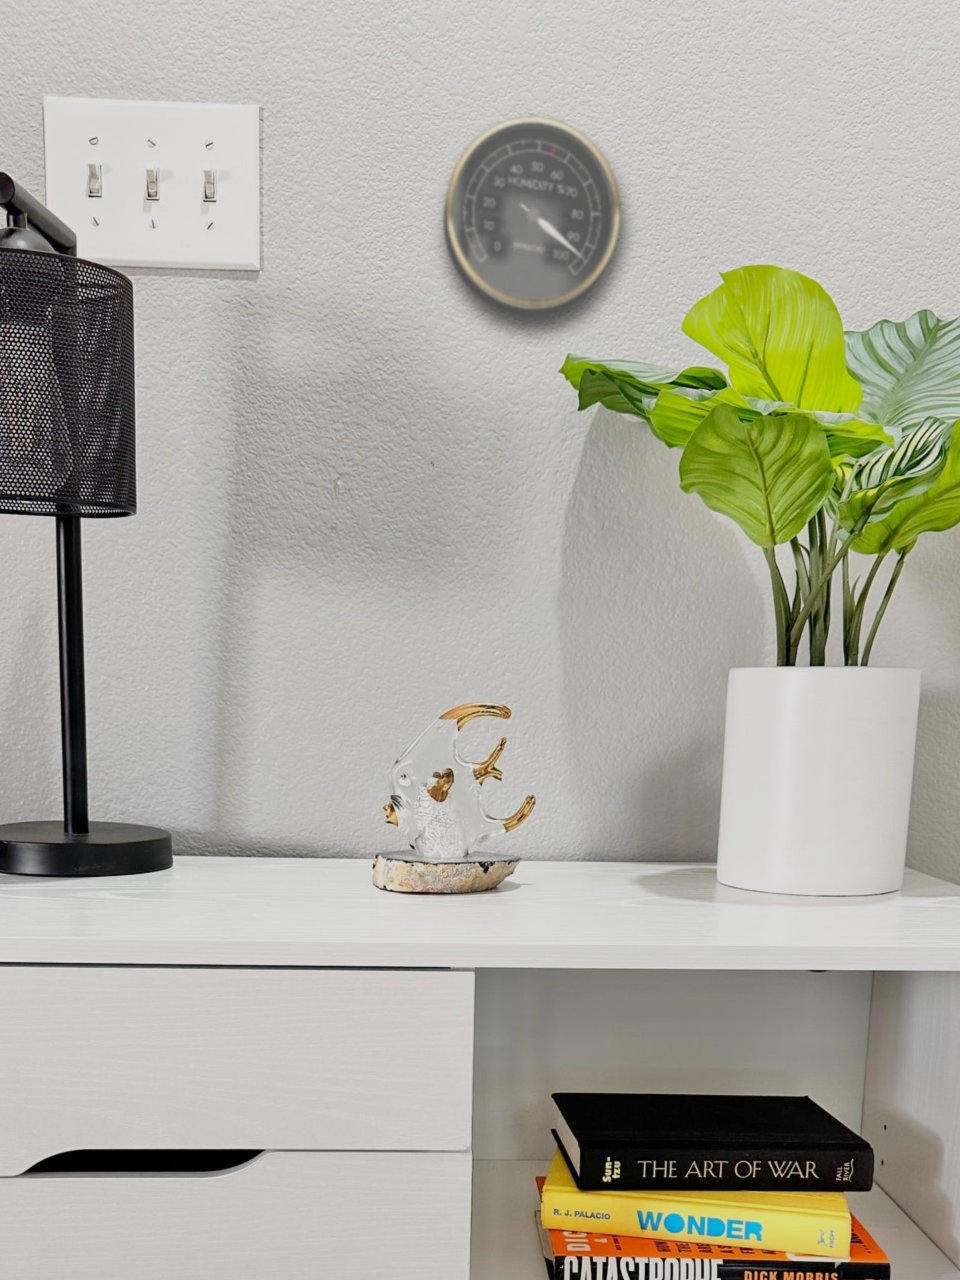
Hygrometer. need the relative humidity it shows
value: 95 %
